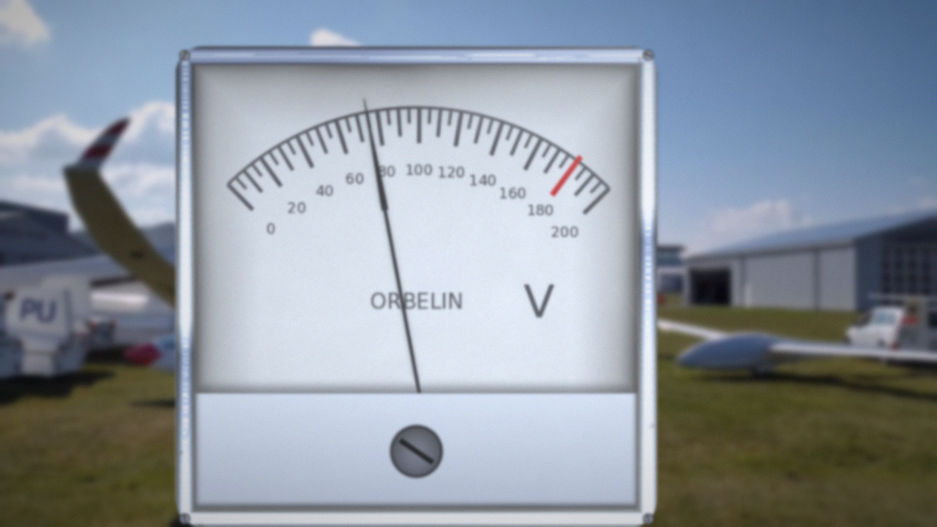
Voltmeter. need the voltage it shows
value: 75 V
